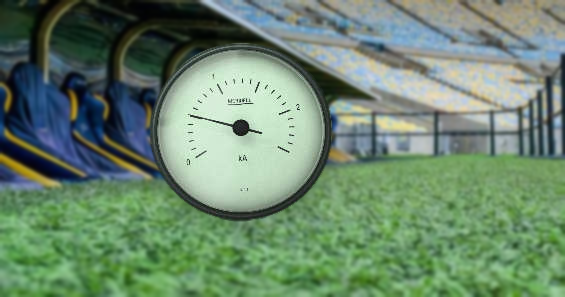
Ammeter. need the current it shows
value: 0.5 kA
